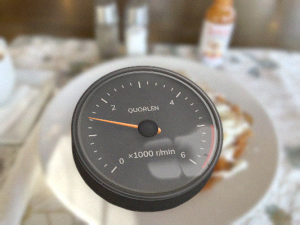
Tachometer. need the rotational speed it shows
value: 1400 rpm
